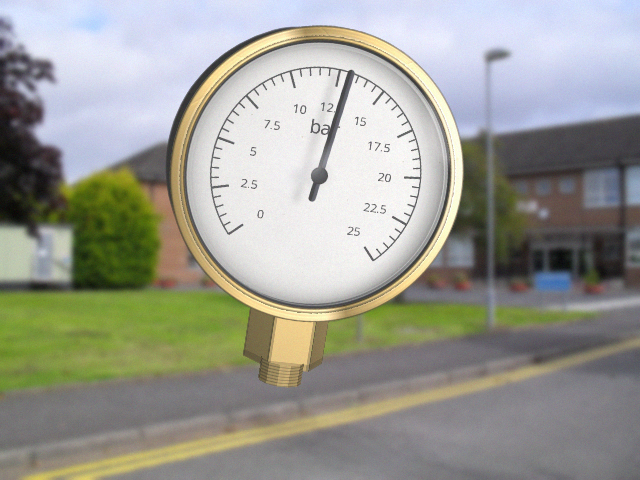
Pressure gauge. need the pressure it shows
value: 13 bar
